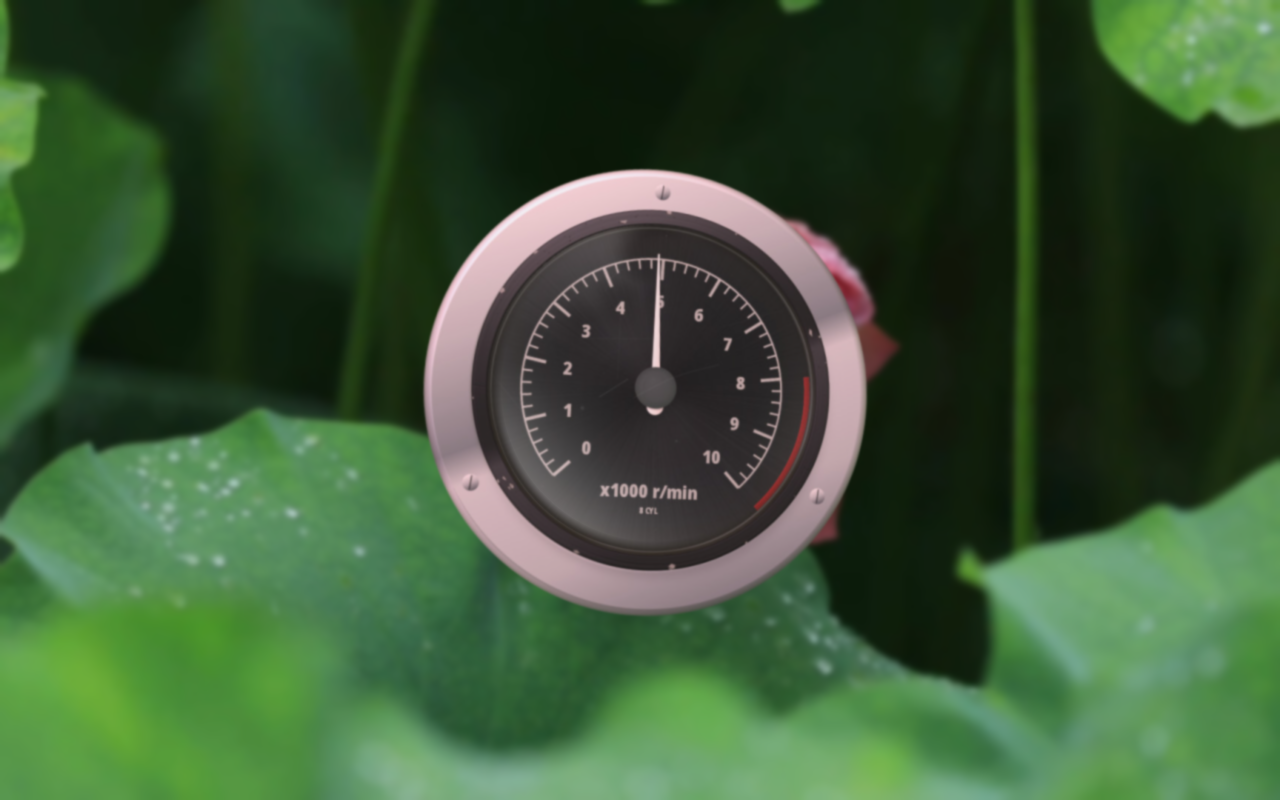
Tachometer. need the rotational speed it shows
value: 4900 rpm
